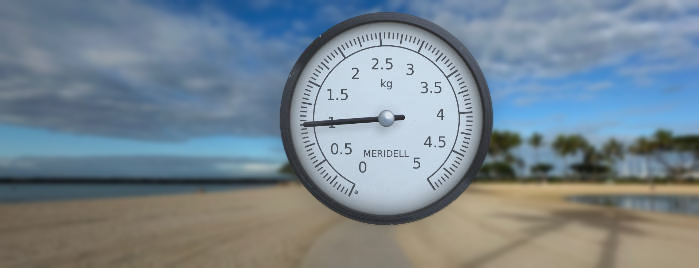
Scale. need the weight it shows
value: 1 kg
